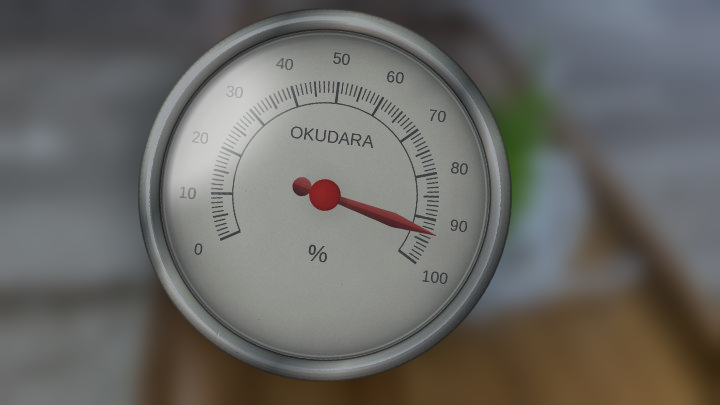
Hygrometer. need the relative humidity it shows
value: 93 %
